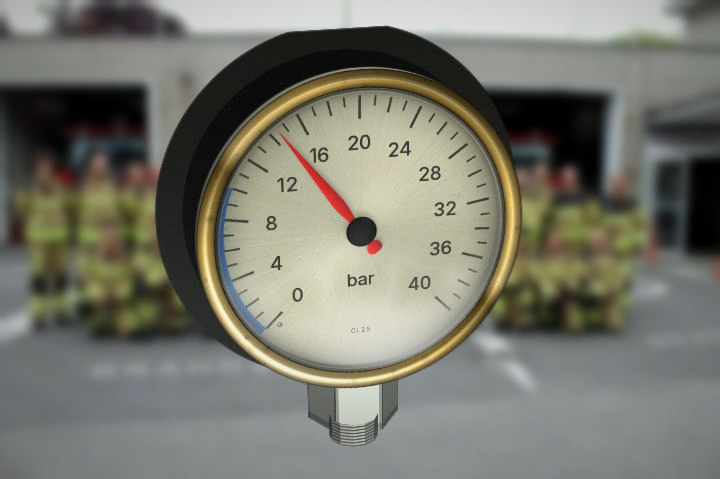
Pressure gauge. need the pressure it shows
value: 14.5 bar
